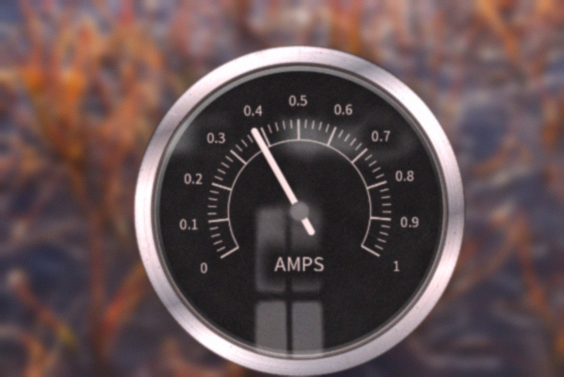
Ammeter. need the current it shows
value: 0.38 A
